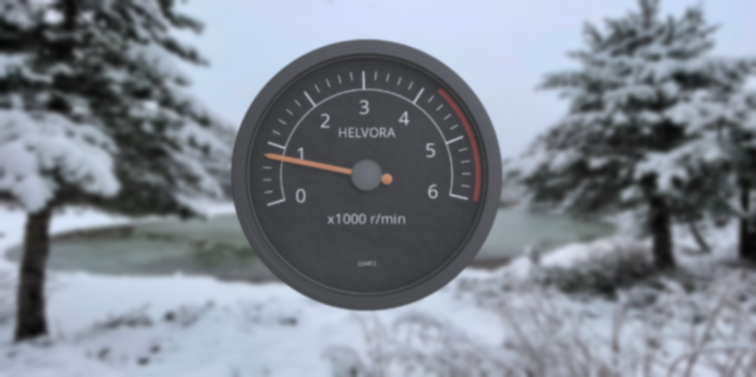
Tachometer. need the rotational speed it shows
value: 800 rpm
